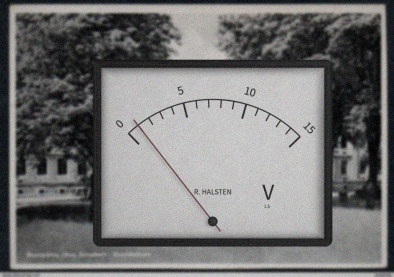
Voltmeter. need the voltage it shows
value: 1 V
